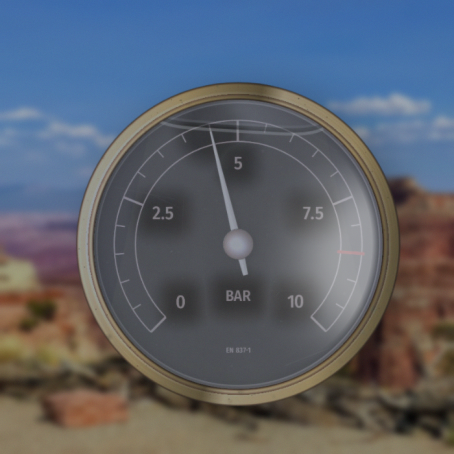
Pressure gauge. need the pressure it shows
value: 4.5 bar
